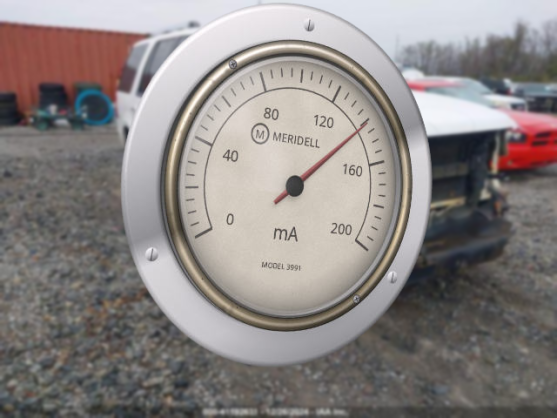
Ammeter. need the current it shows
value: 140 mA
